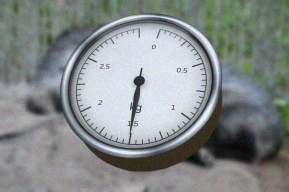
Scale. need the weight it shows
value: 1.5 kg
